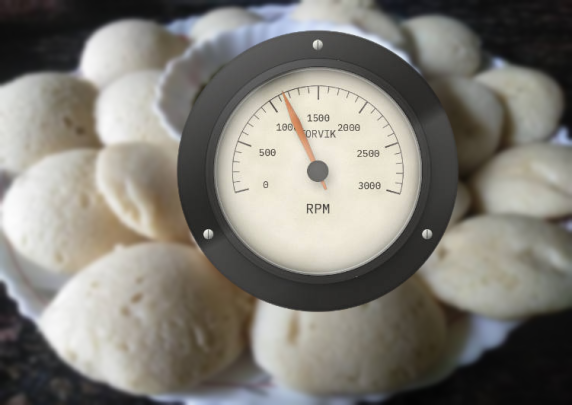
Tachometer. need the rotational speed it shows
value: 1150 rpm
